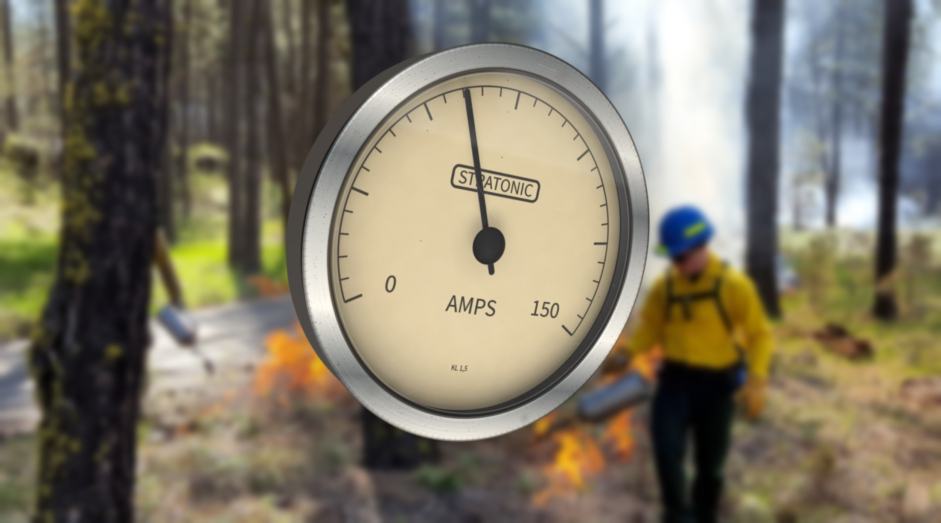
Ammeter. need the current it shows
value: 60 A
